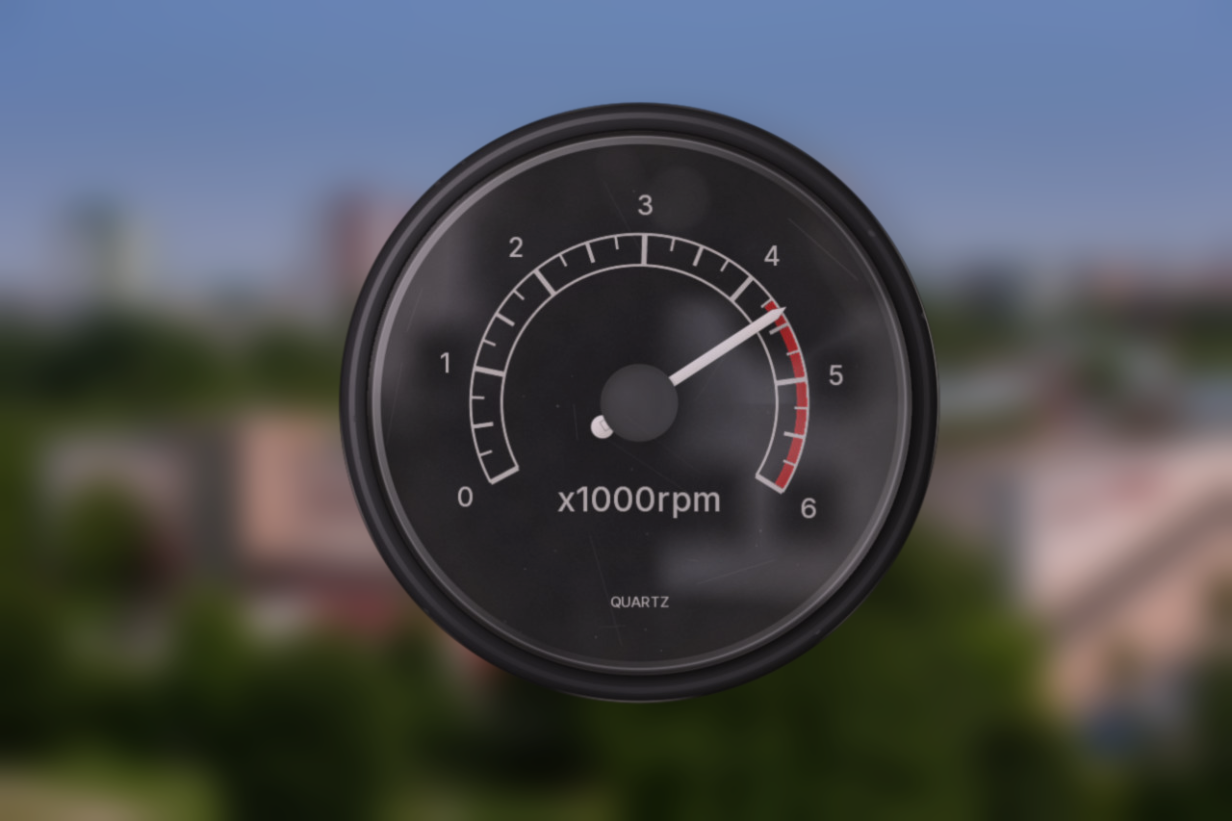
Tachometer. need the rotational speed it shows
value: 4375 rpm
